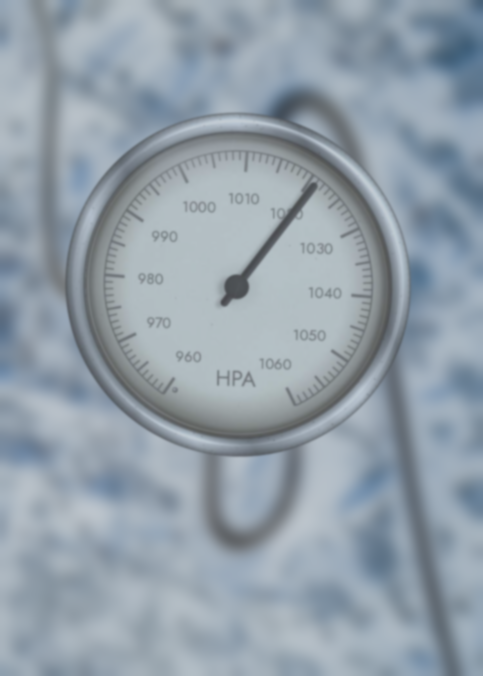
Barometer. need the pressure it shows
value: 1021 hPa
